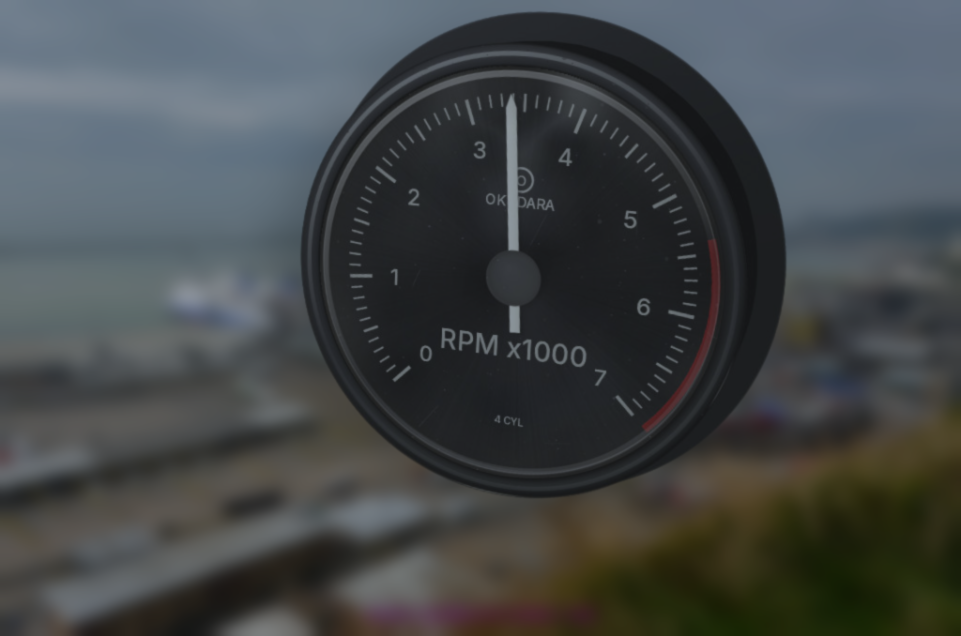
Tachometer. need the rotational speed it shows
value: 3400 rpm
